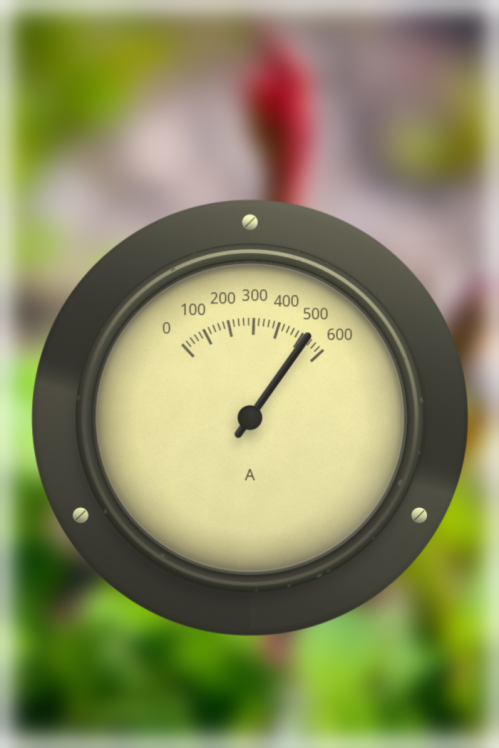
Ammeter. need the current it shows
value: 520 A
